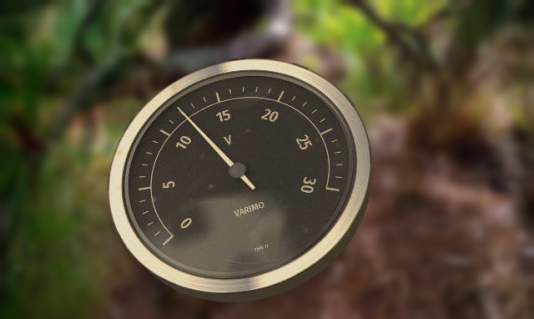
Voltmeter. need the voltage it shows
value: 12 V
